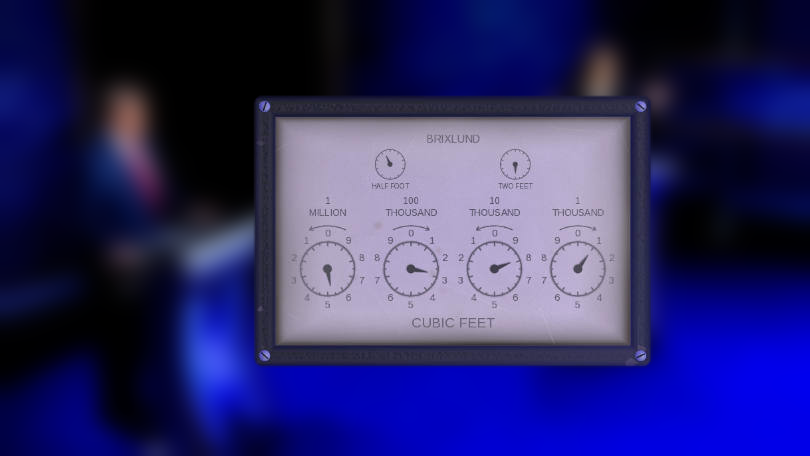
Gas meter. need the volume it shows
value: 528100 ft³
